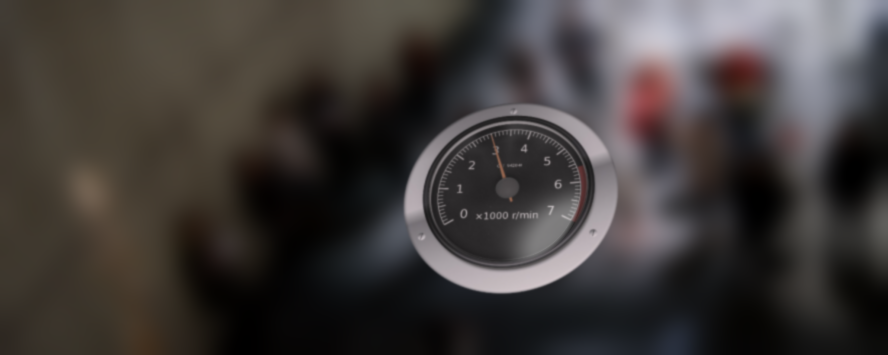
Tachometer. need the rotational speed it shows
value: 3000 rpm
